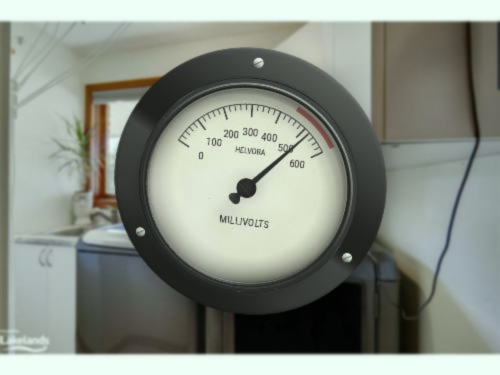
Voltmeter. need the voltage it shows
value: 520 mV
